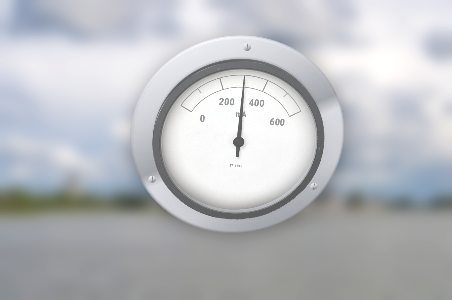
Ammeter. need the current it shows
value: 300 mA
